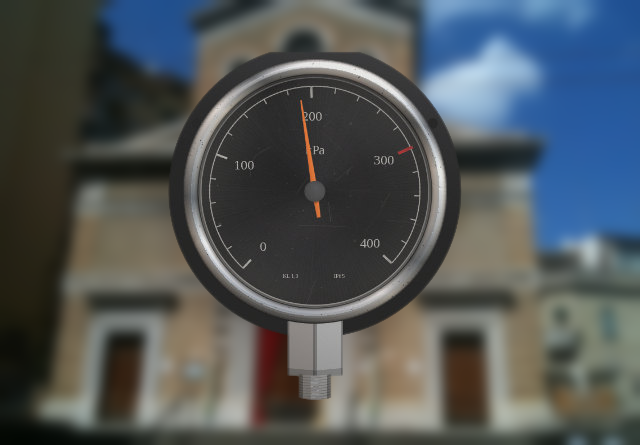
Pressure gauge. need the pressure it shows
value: 190 kPa
